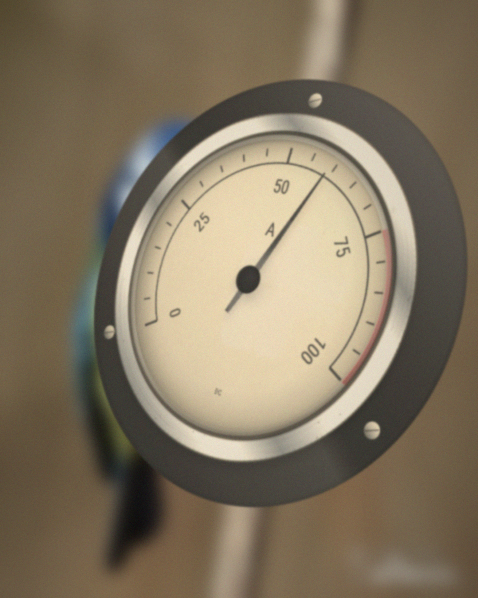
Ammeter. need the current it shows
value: 60 A
